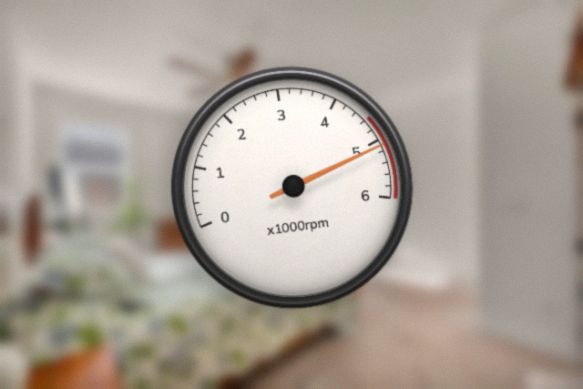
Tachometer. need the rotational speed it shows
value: 5100 rpm
